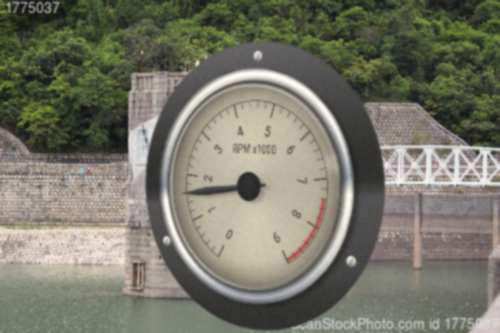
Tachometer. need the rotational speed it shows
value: 1600 rpm
